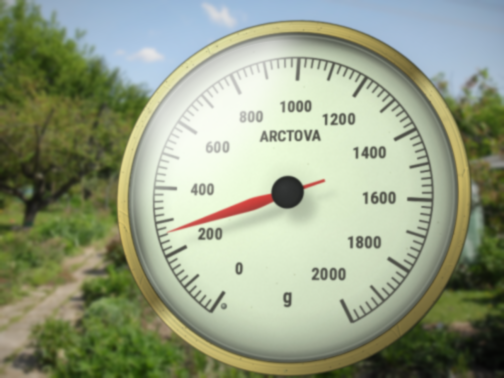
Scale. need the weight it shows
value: 260 g
